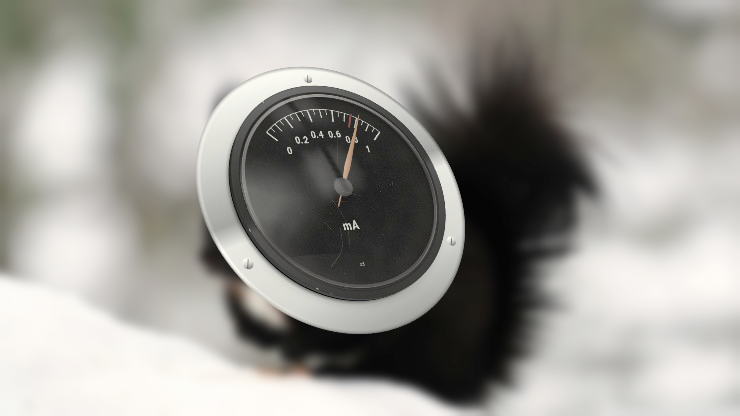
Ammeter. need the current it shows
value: 0.8 mA
